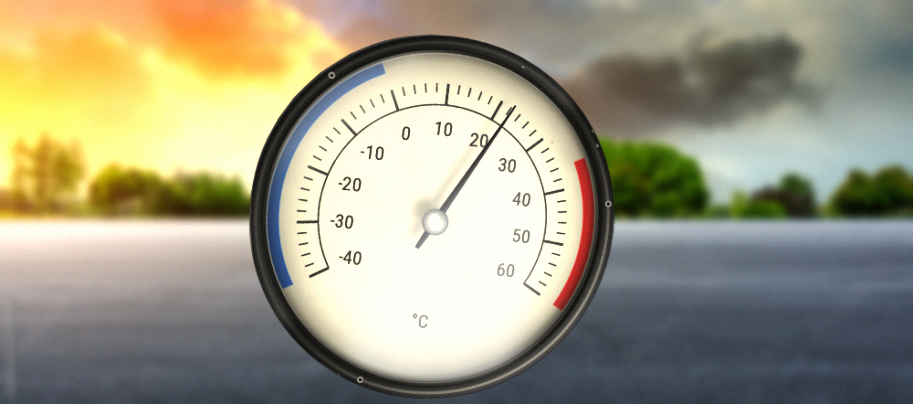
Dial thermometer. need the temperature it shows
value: 22 °C
